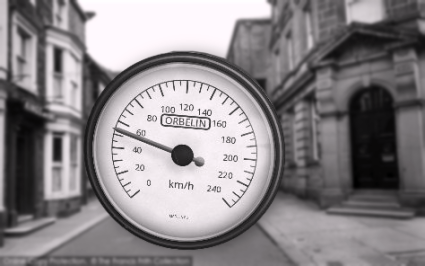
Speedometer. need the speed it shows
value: 55 km/h
